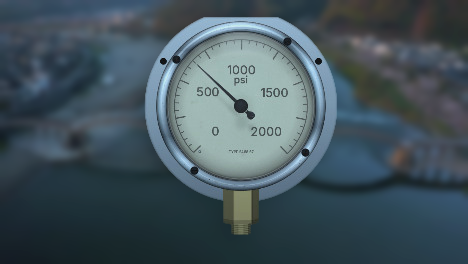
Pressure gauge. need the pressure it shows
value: 650 psi
